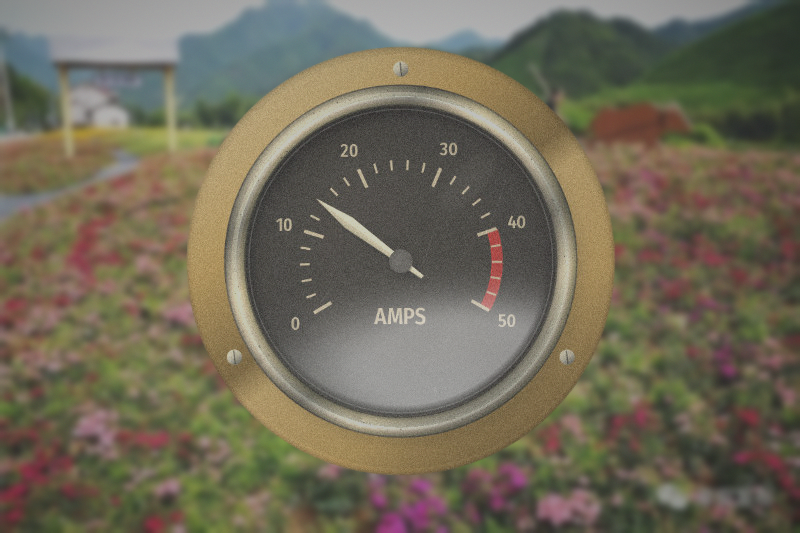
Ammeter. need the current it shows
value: 14 A
